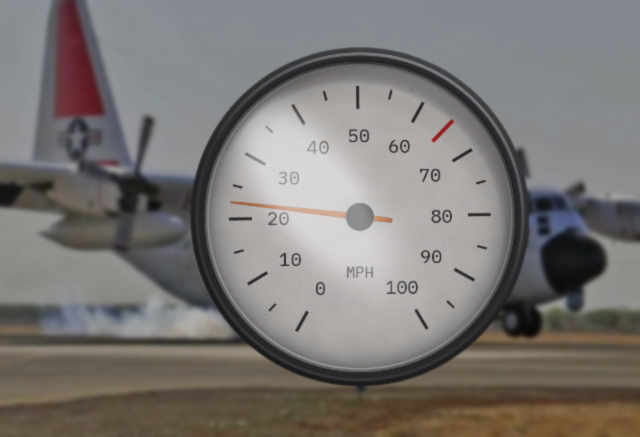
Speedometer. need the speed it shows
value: 22.5 mph
